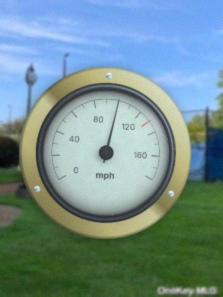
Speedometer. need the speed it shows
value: 100 mph
